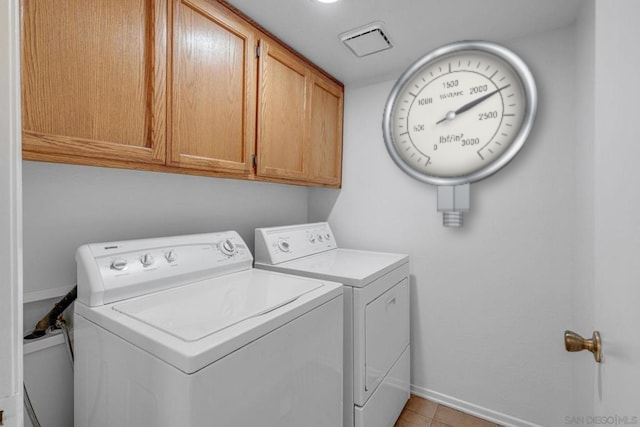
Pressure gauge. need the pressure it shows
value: 2200 psi
